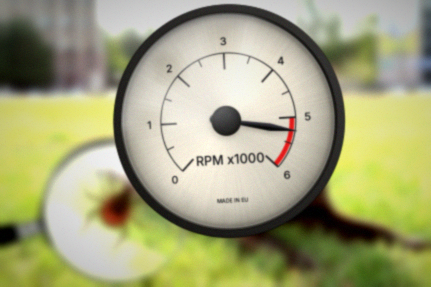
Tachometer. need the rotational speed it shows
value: 5250 rpm
